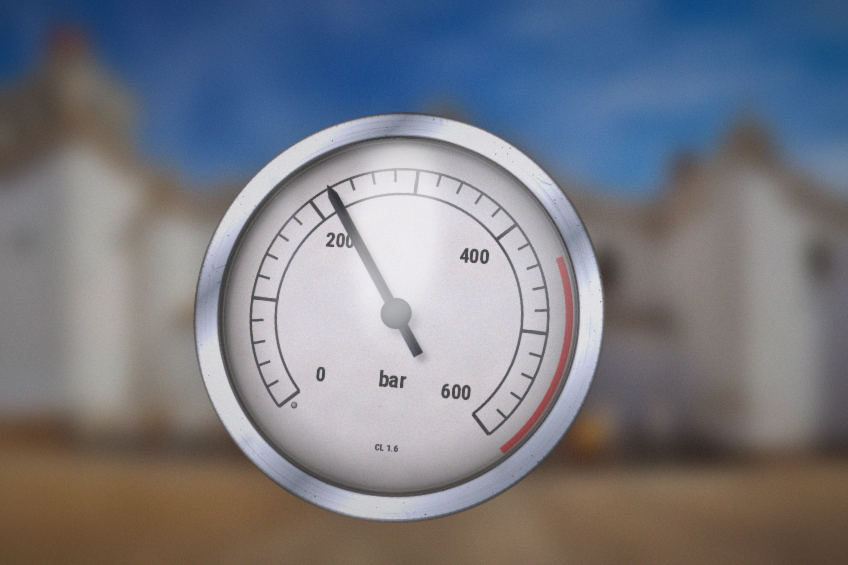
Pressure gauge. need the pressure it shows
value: 220 bar
